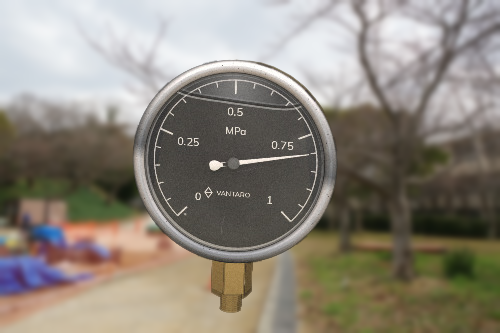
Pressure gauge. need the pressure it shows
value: 0.8 MPa
